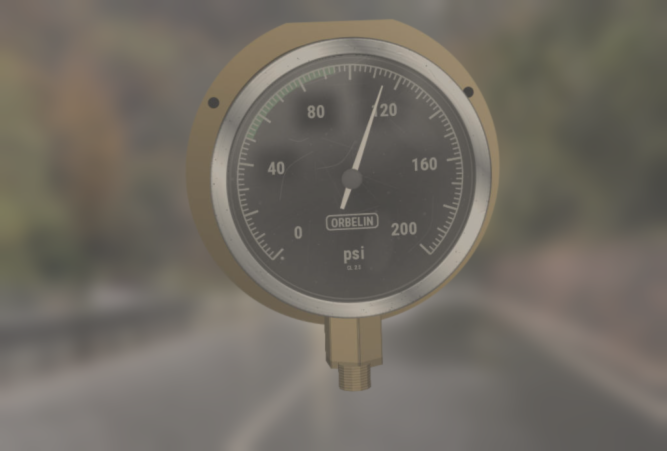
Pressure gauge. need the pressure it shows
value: 114 psi
